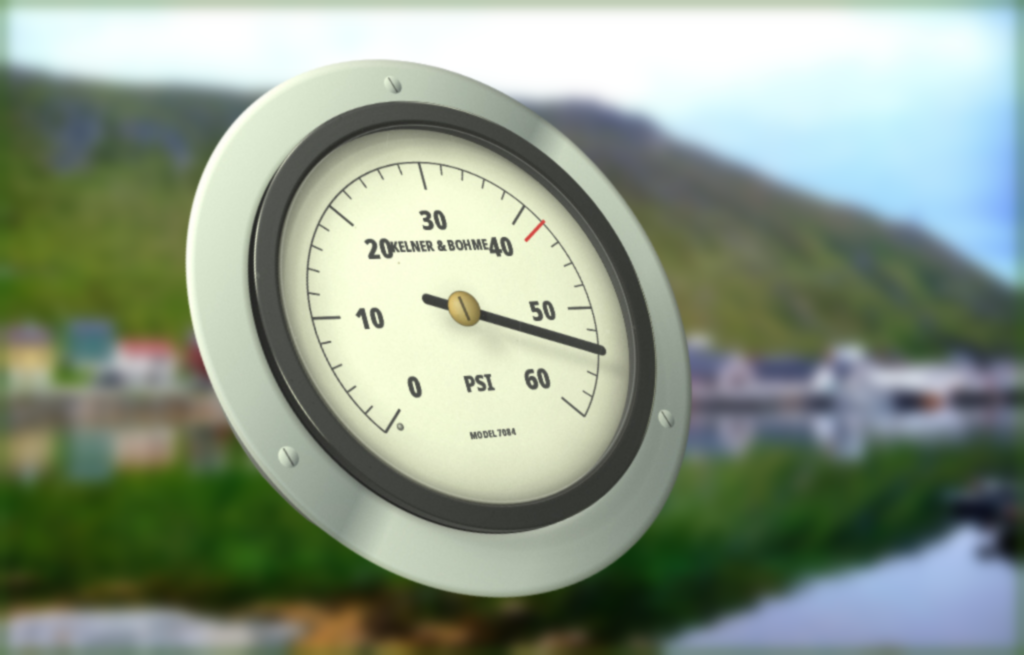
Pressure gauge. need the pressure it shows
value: 54 psi
